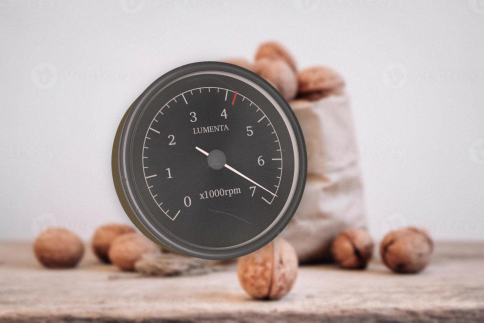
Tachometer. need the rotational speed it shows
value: 6800 rpm
